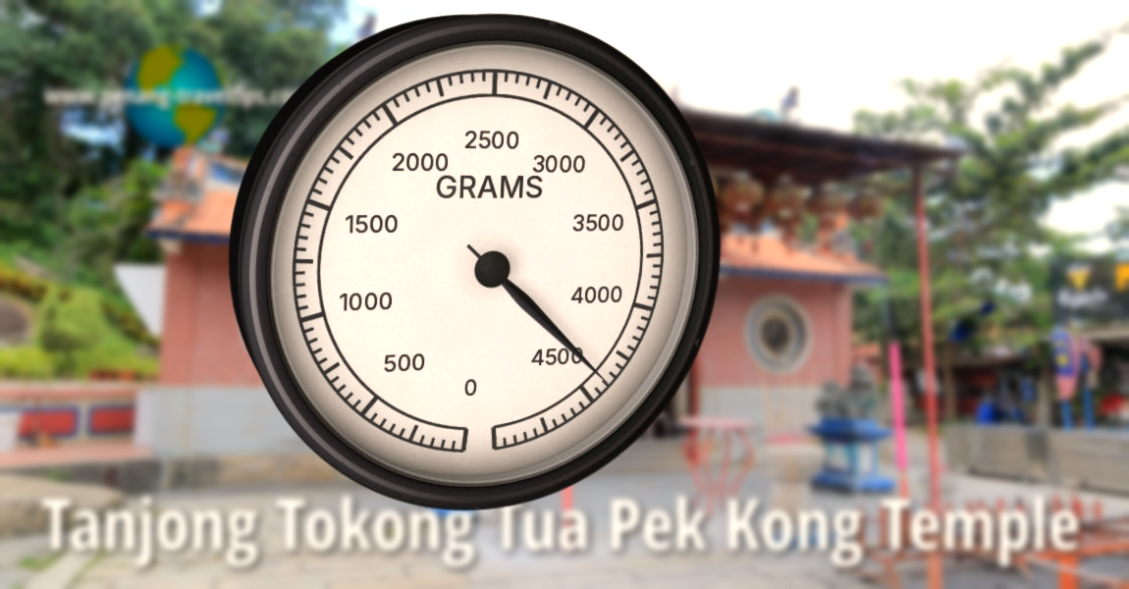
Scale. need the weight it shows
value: 4400 g
